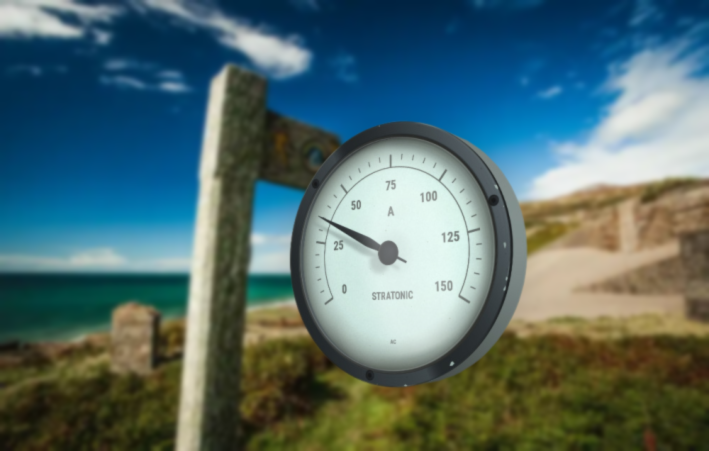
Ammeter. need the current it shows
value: 35 A
